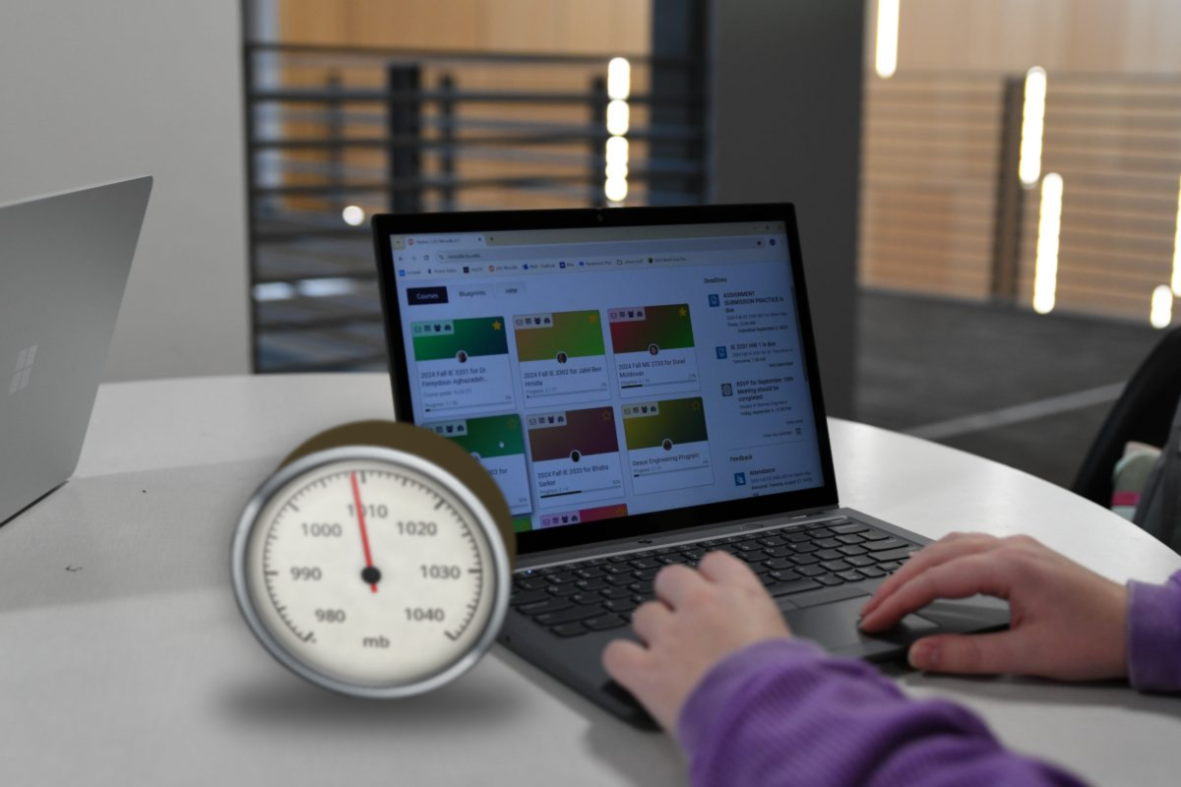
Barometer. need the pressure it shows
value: 1009 mbar
